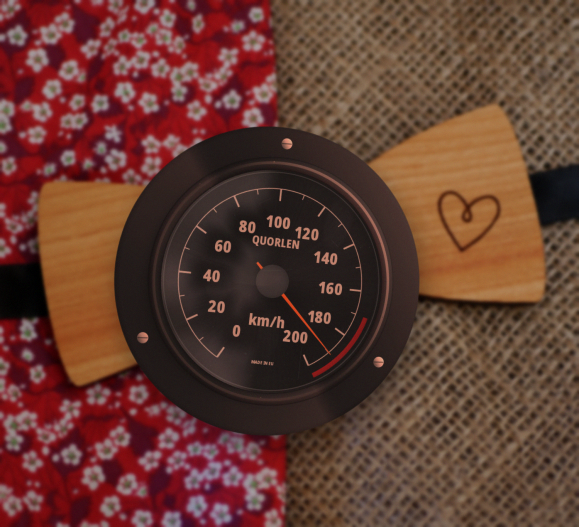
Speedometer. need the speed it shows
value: 190 km/h
